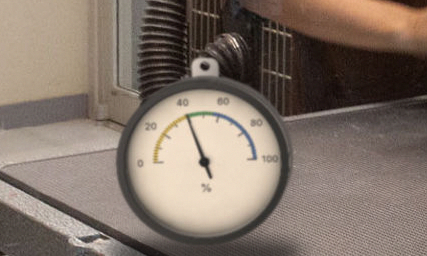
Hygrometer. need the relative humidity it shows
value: 40 %
